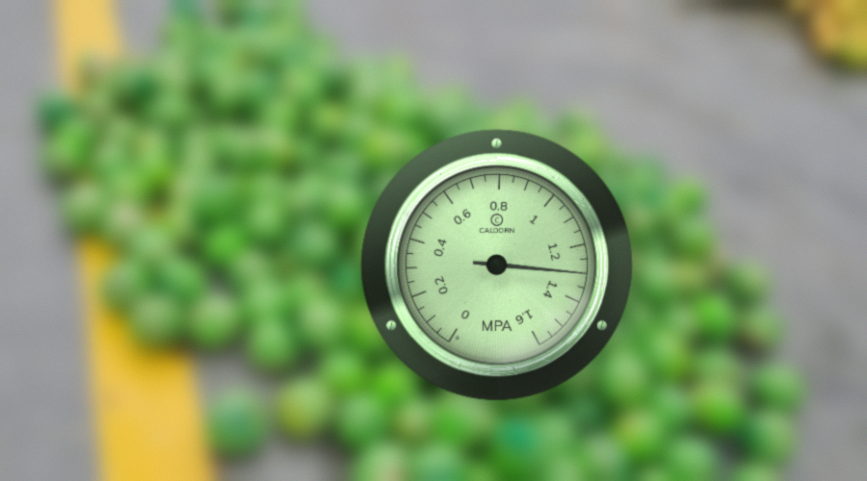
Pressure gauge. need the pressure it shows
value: 1.3 MPa
